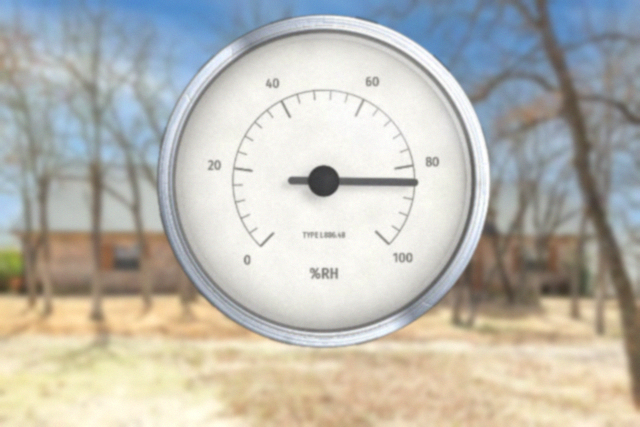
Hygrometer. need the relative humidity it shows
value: 84 %
